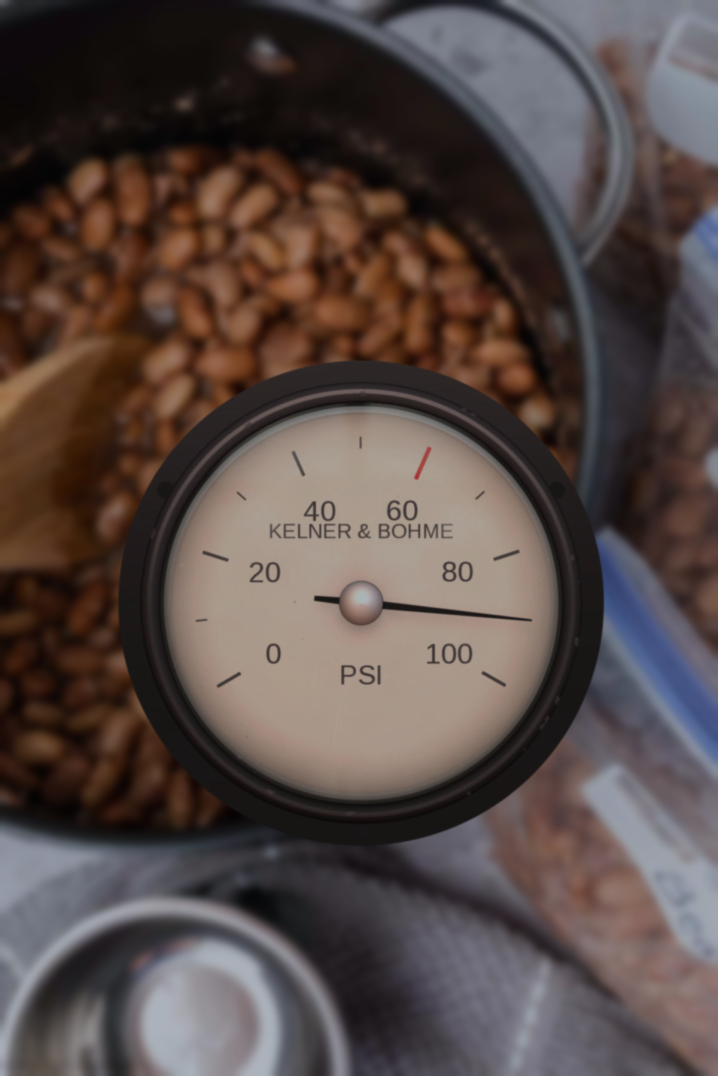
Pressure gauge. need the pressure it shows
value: 90 psi
